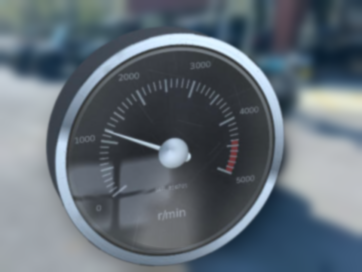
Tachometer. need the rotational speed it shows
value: 1200 rpm
